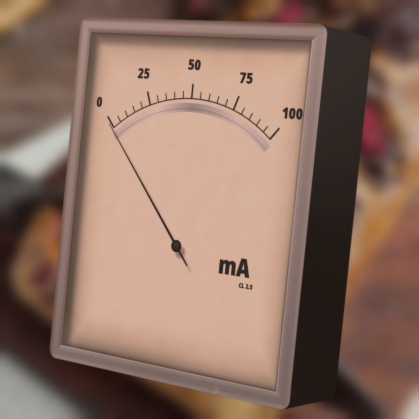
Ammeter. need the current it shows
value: 0 mA
